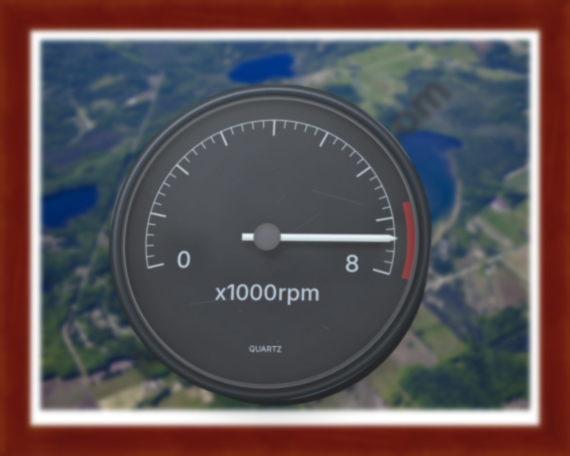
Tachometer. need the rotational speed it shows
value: 7400 rpm
